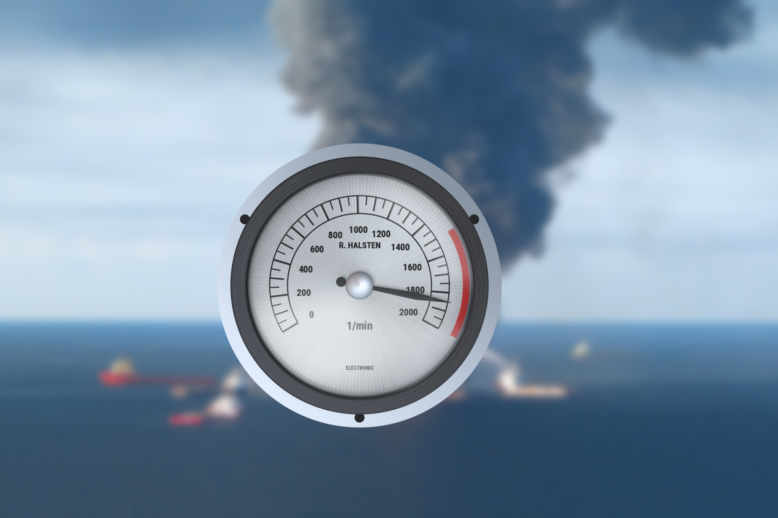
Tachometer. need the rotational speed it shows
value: 1850 rpm
